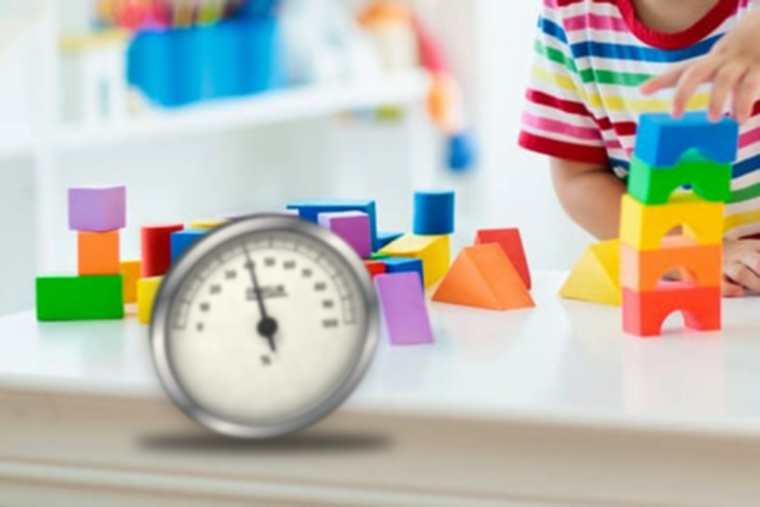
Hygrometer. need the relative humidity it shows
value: 40 %
